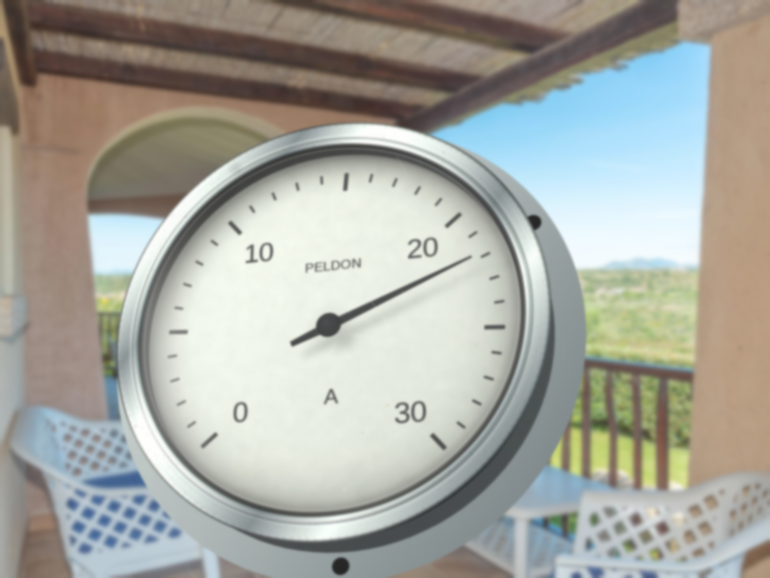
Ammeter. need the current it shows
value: 22 A
